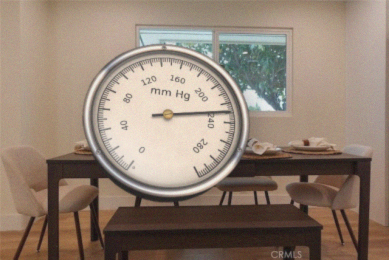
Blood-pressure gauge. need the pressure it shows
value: 230 mmHg
